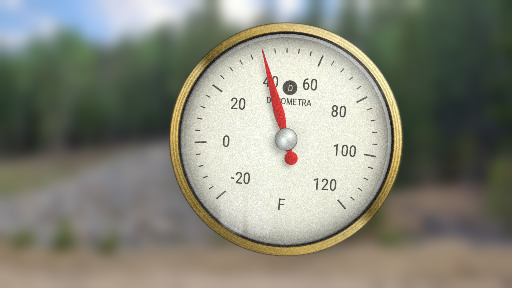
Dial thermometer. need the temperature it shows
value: 40 °F
